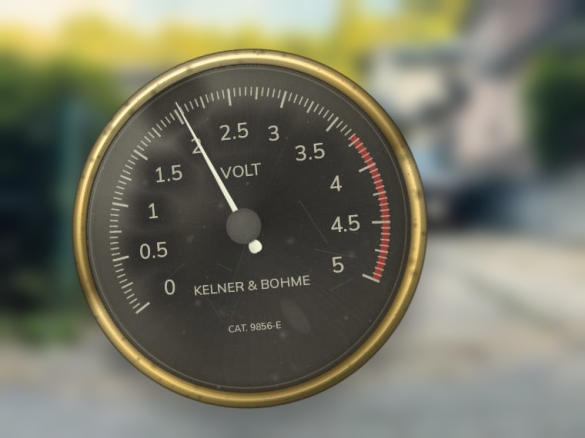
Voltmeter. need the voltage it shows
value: 2.05 V
